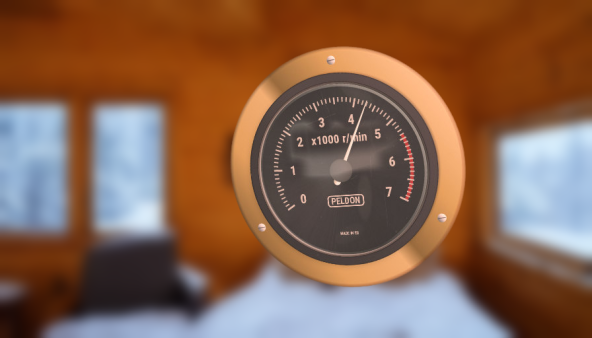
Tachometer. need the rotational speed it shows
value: 4300 rpm
